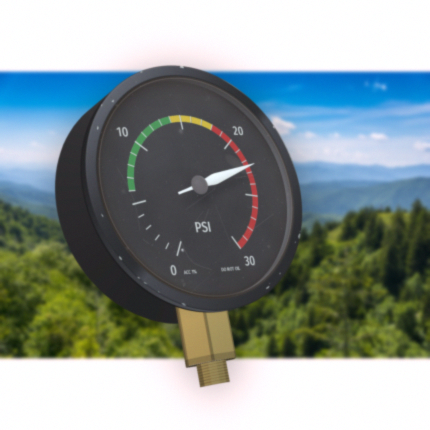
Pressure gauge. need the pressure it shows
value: 22.5 psi
